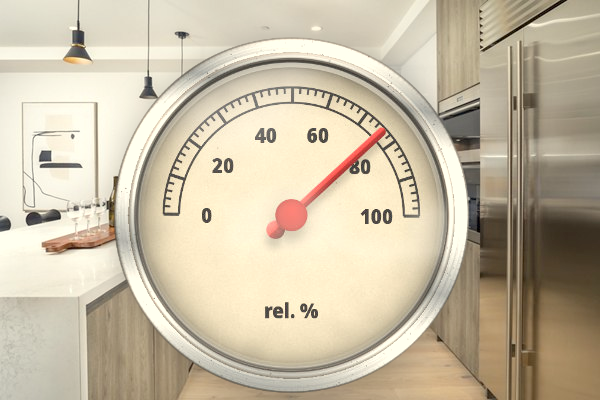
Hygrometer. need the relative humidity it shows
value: 76 %
